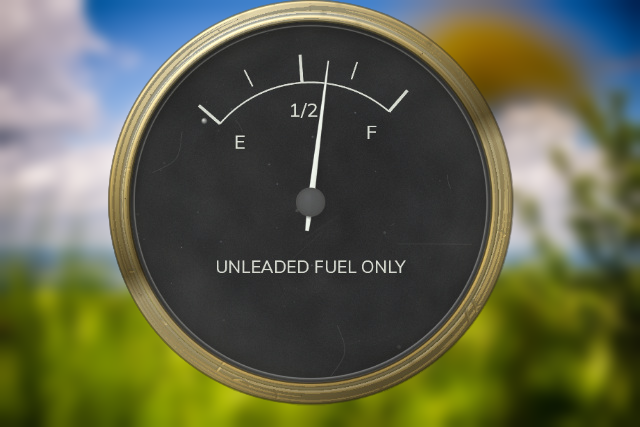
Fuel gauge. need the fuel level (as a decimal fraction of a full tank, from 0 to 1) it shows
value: 0.625
